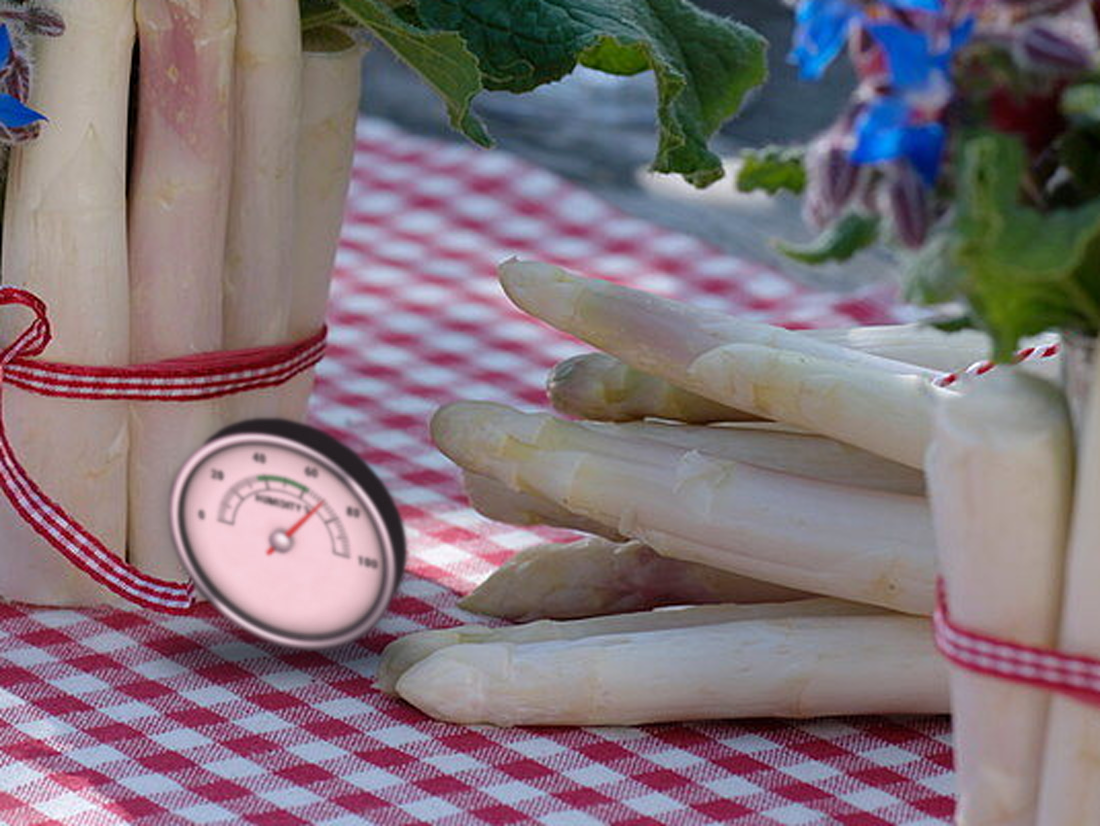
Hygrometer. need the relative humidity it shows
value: 70 %
